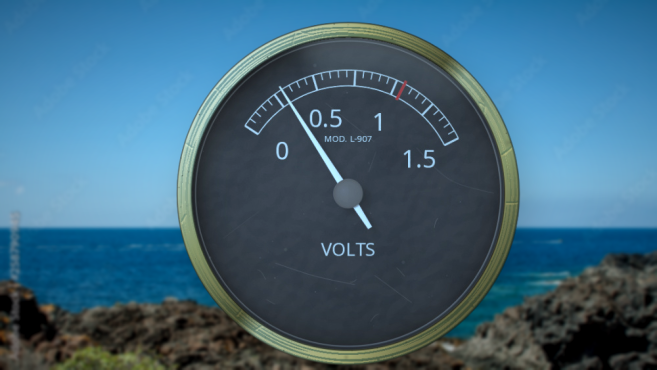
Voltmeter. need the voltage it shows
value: 0.3 V
